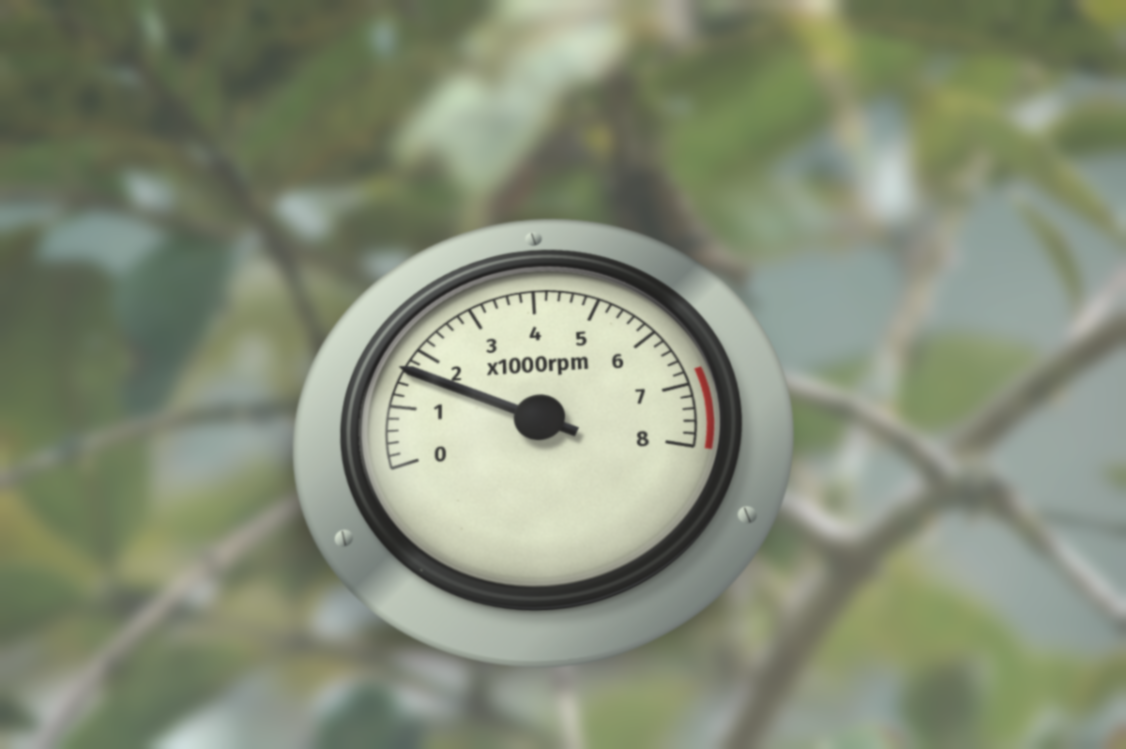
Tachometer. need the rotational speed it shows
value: 1600 rpm
